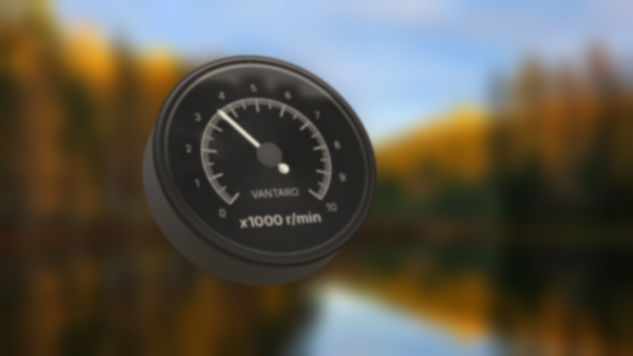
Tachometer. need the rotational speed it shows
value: 3500 rpm
